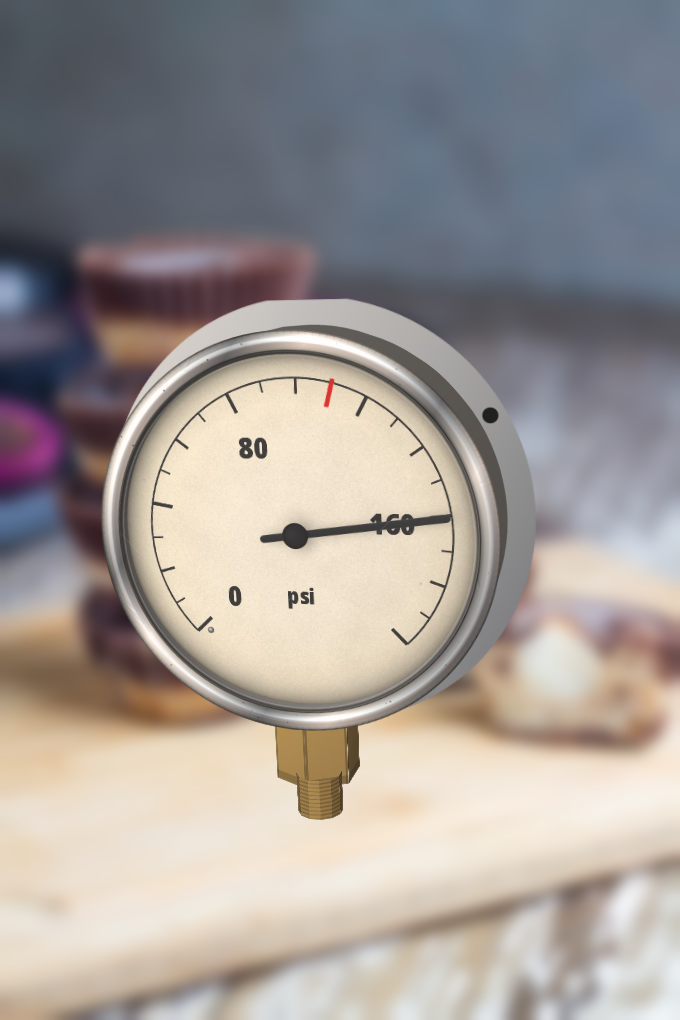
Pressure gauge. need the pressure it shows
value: 160 psi
